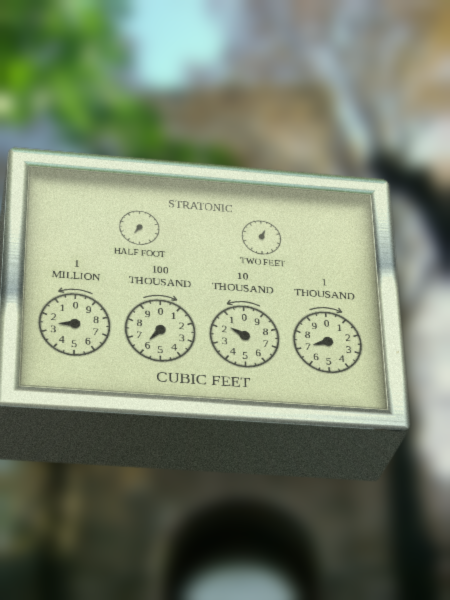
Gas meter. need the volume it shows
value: 261700 ft³
